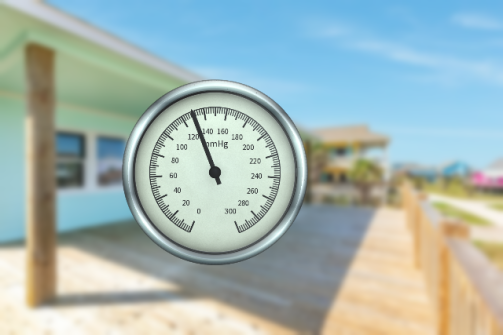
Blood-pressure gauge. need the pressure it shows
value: 130 mmHg
